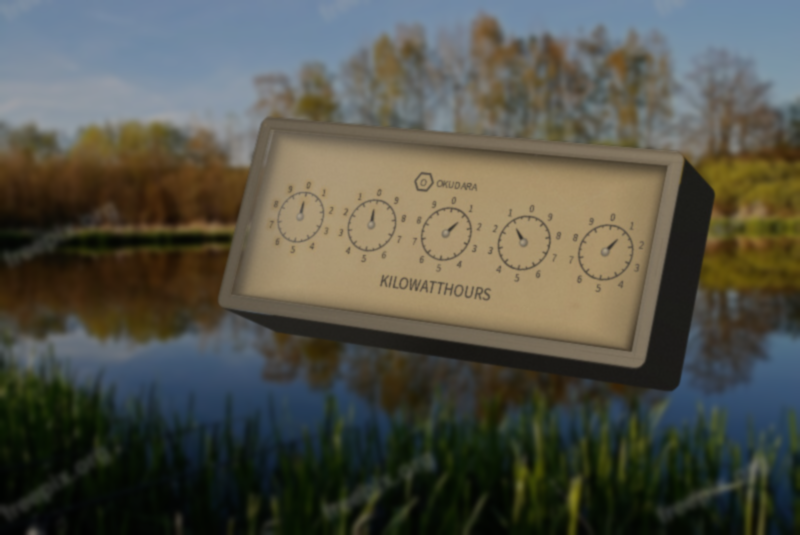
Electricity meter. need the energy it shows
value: 111 kWh
